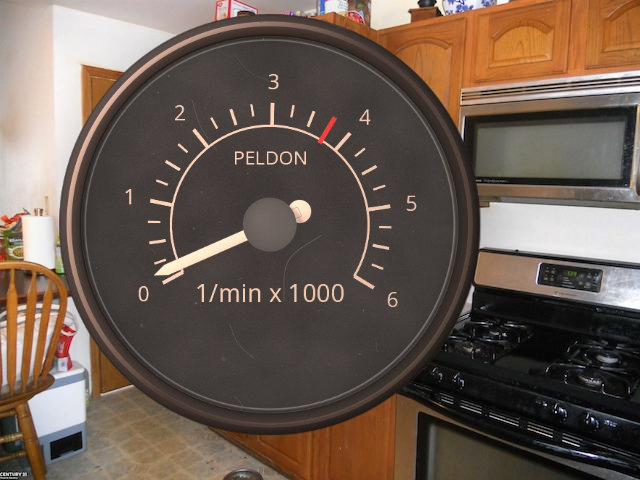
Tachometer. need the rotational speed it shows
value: 125 rpm
